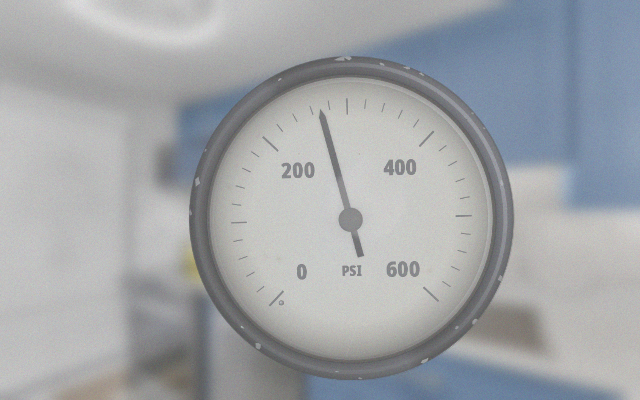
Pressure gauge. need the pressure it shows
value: 270 psi
